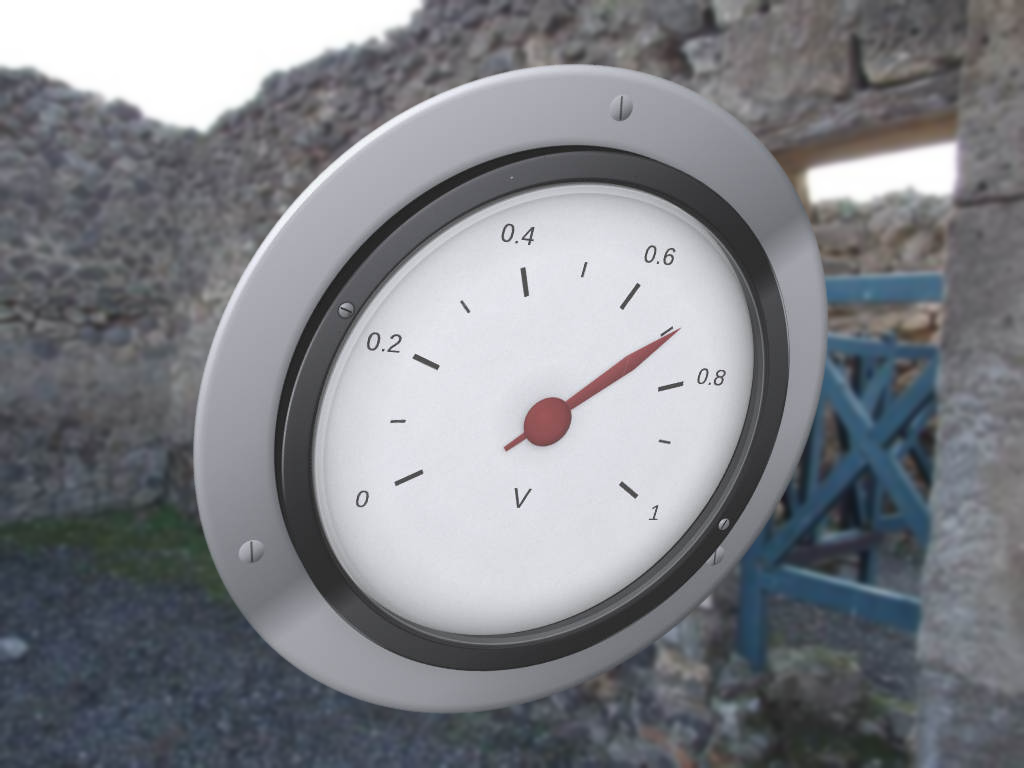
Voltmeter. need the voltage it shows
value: 0.7 V
